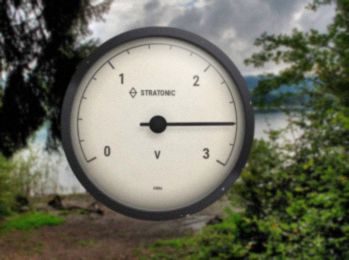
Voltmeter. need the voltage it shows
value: 2.6 V
